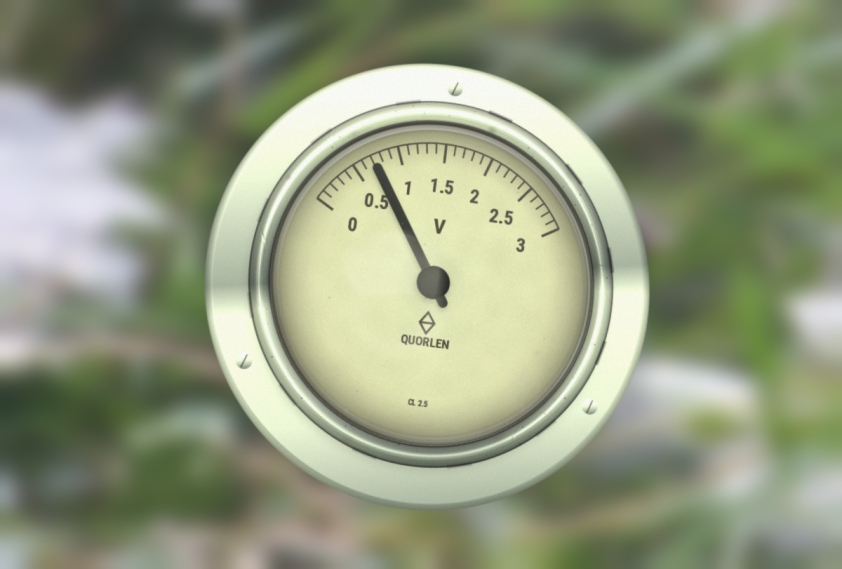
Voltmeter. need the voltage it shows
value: 0.7 V
